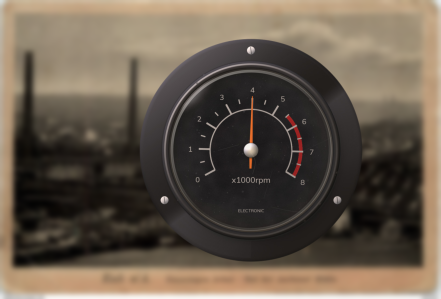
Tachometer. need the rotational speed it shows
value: 4000 rpm
